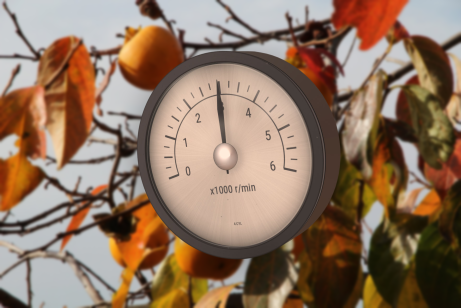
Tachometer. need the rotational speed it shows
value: 3000 rpm
